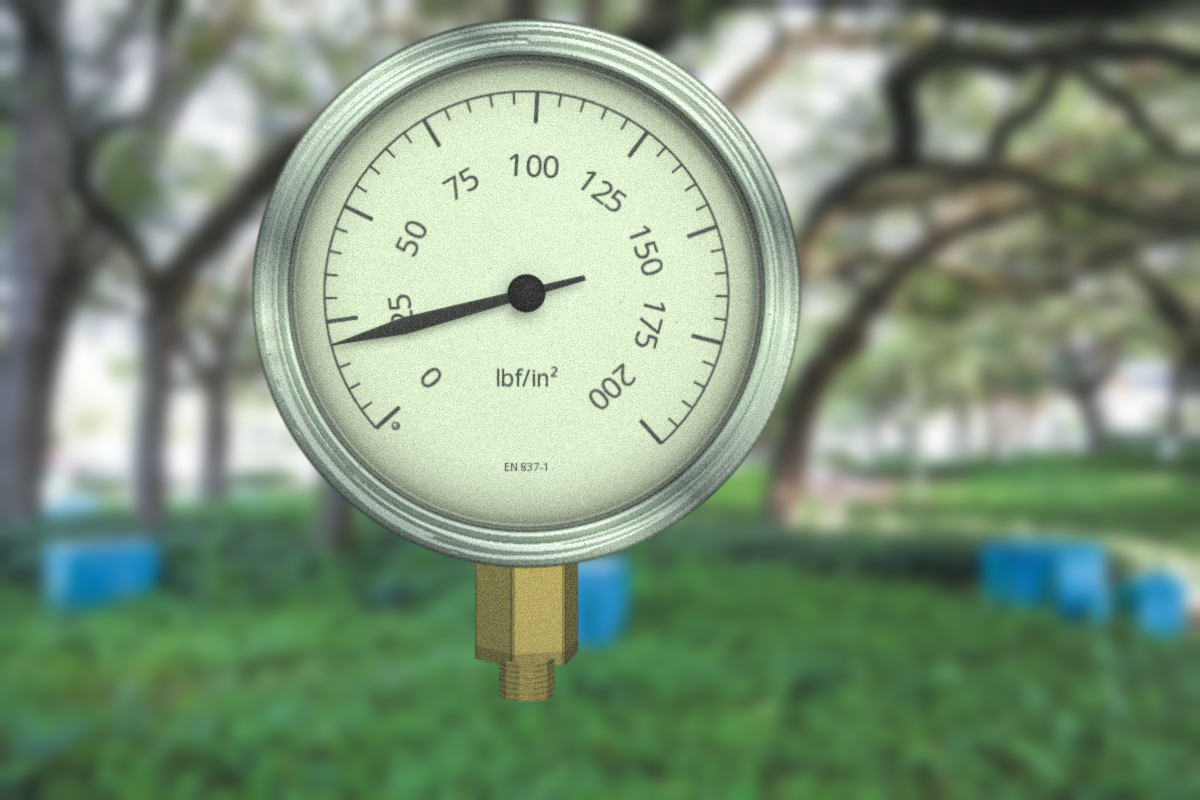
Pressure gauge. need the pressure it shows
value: 20 psi
